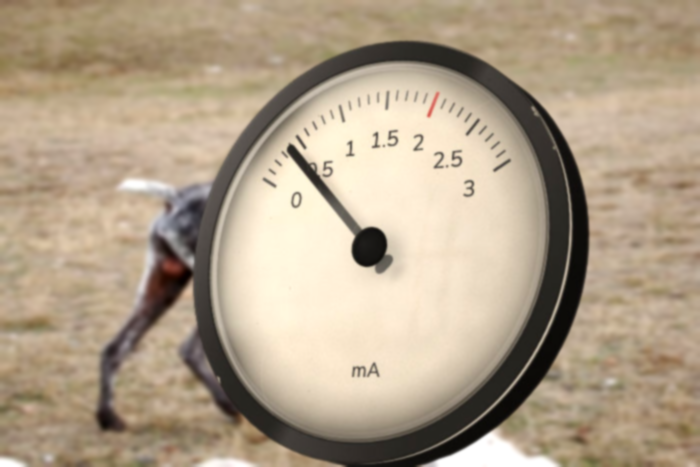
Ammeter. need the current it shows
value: 0.4 mA
